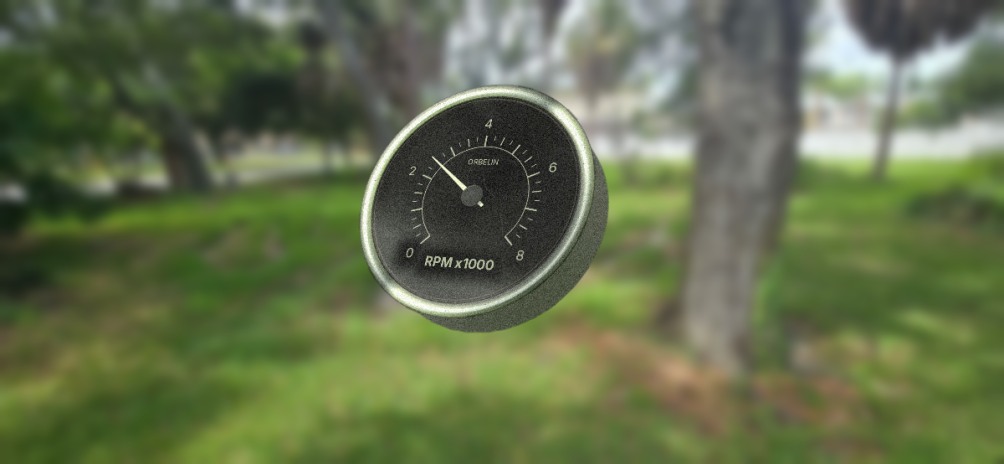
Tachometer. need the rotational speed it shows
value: 2500 rpm
